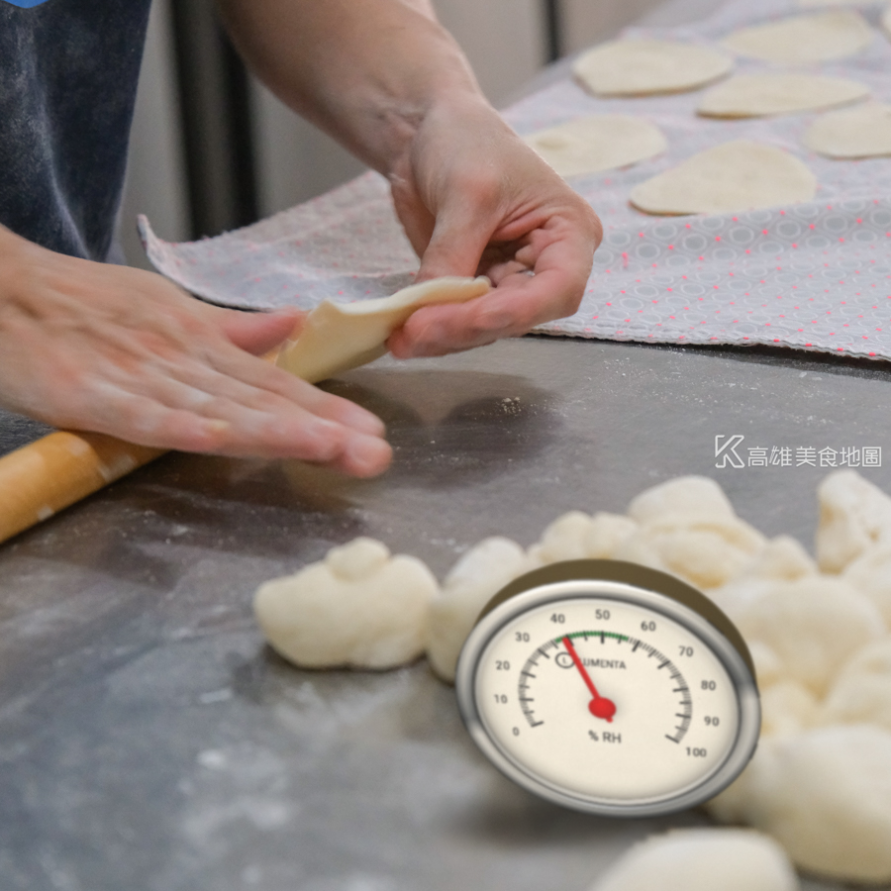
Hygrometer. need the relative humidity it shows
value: 40 %
